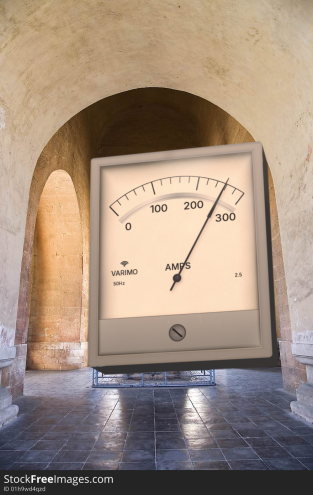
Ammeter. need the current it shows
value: 260 A
